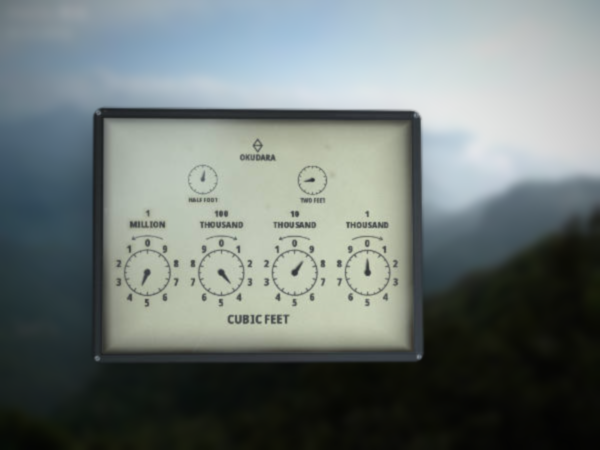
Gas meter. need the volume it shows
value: 439000 ft³
